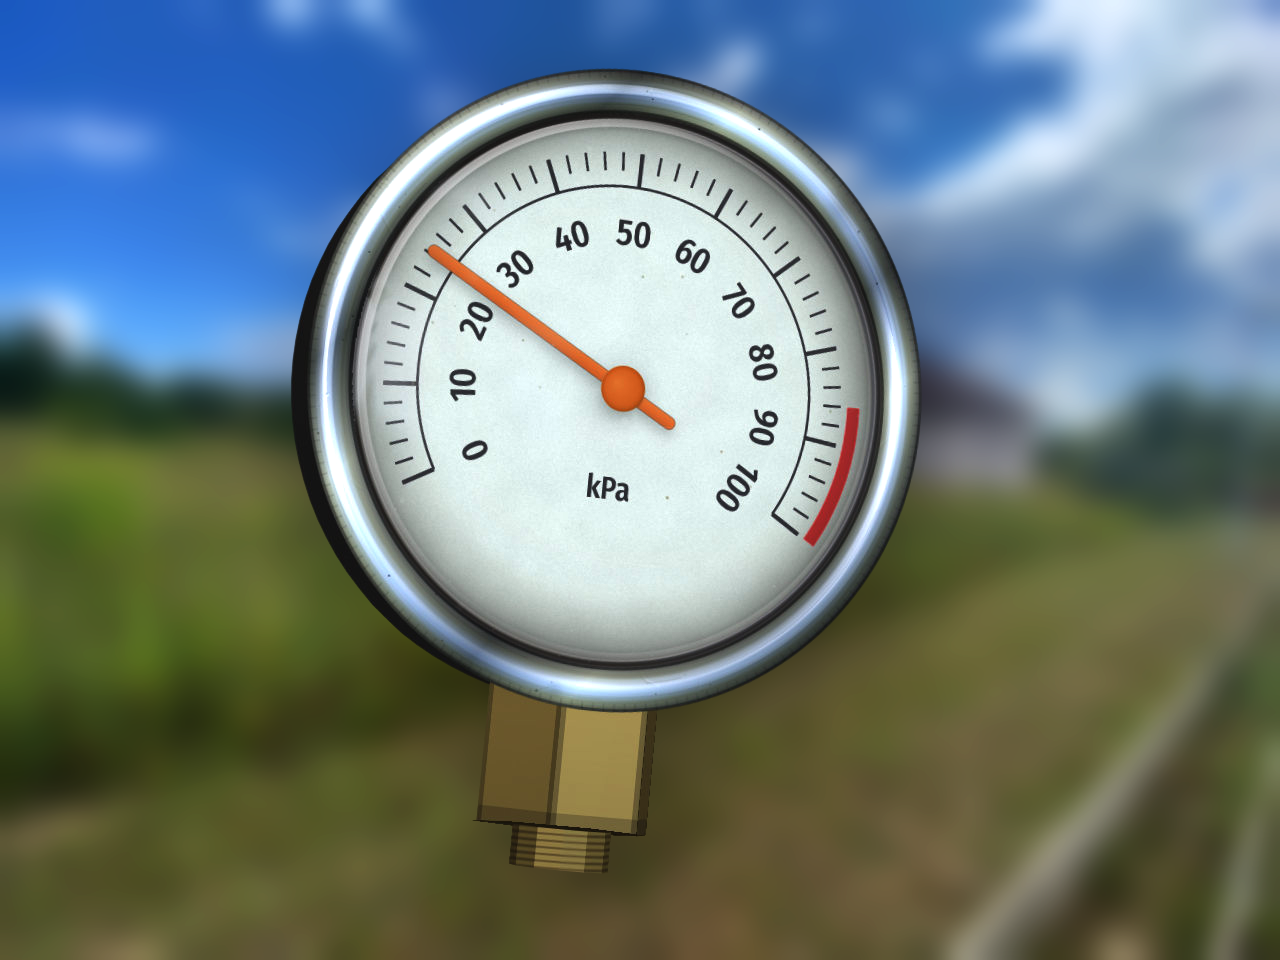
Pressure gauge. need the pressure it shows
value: 24 kPa
